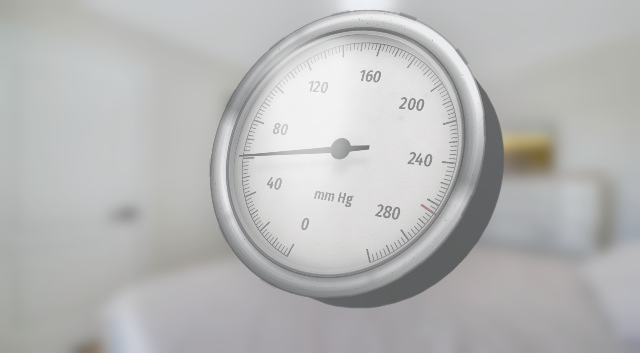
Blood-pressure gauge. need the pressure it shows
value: 60 mmHg
